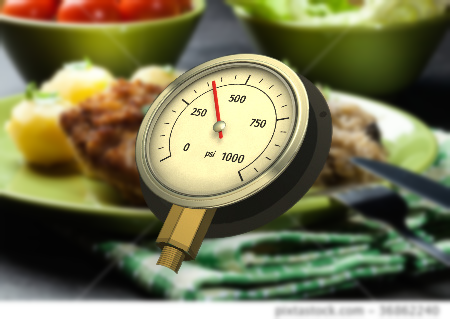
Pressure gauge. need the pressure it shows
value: 375 psi
